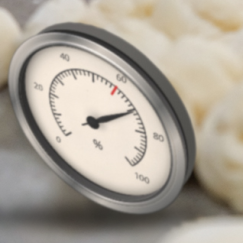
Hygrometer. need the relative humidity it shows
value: 70 %
